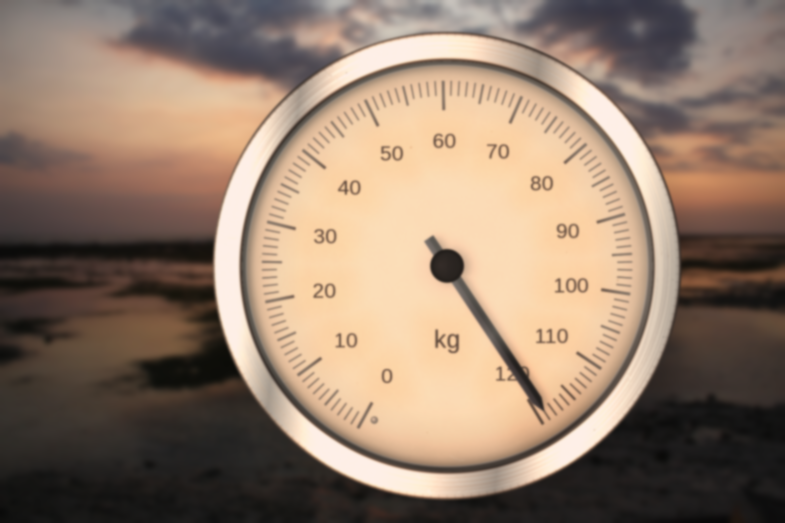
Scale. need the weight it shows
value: 119 kg
